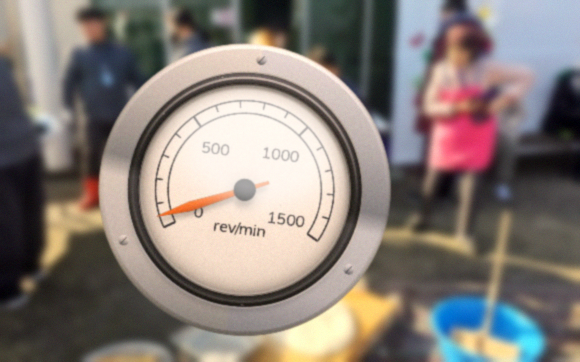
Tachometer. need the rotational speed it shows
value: 50 rpm
